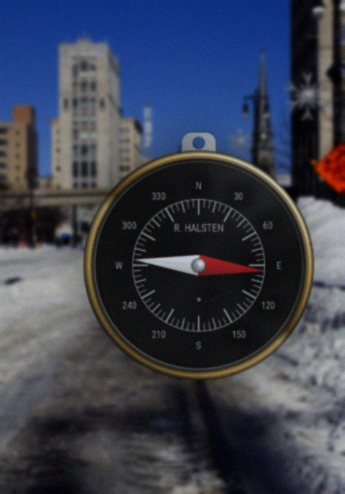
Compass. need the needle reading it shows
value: 95 °
